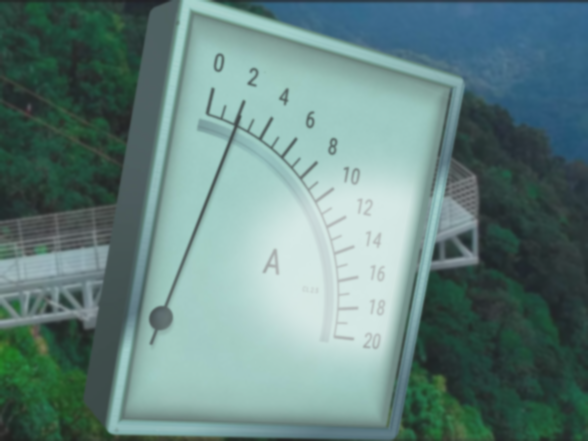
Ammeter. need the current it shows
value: 2 A
